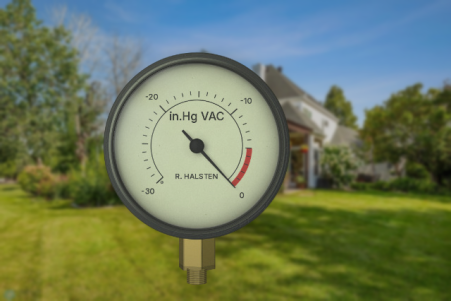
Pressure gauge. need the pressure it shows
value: 0 inHg
